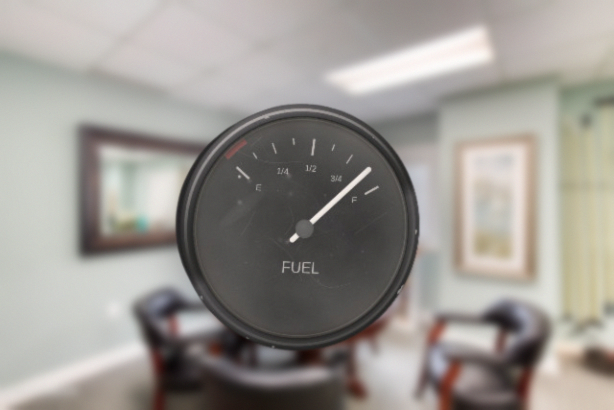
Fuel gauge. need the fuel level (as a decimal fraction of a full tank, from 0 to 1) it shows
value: 0.875
